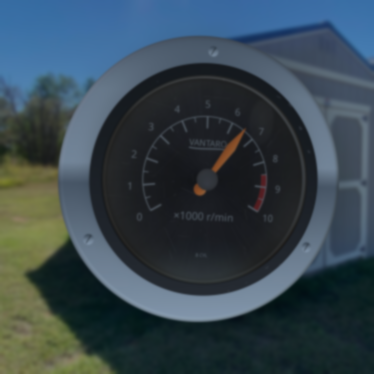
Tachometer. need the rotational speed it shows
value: 6500 rpm
